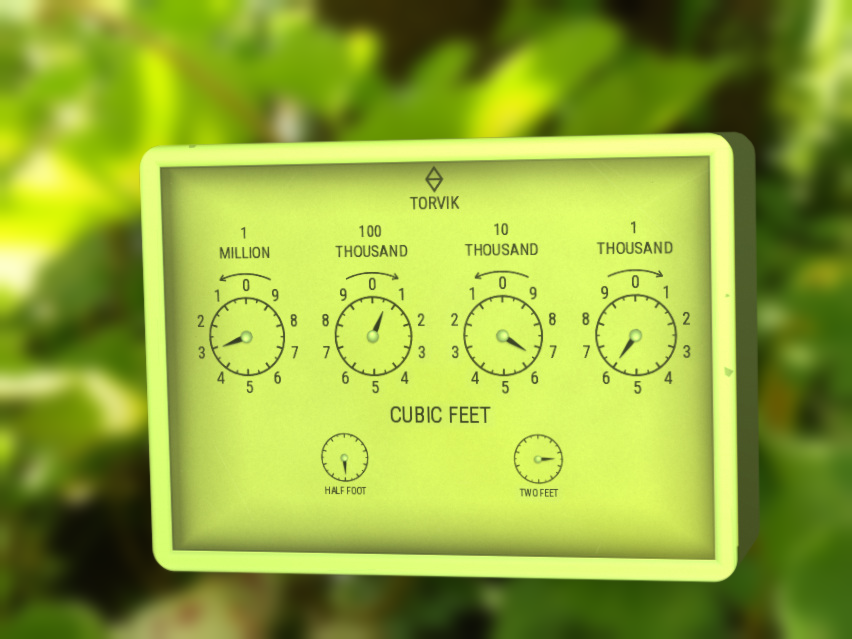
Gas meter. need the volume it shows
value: 306600 ft³
